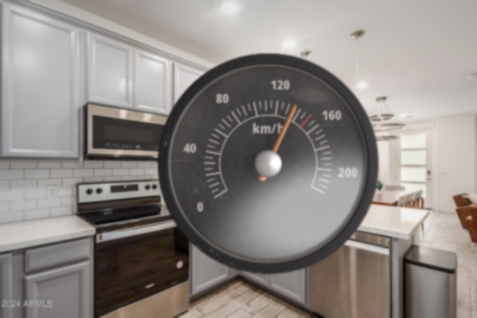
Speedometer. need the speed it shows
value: 135 km/h
